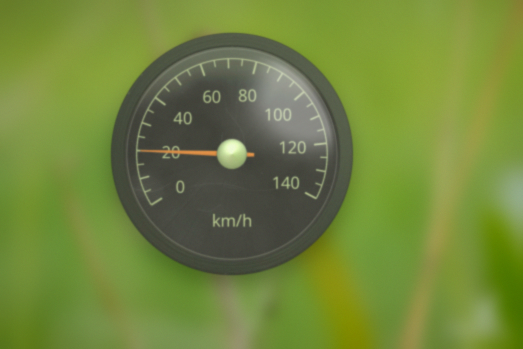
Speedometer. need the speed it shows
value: 20 km/h
